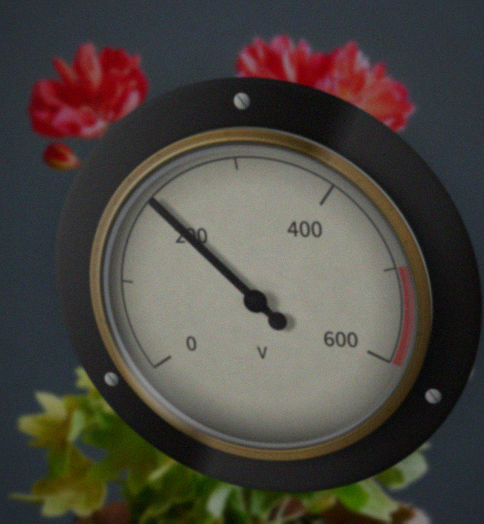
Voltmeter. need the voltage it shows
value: 200 V
